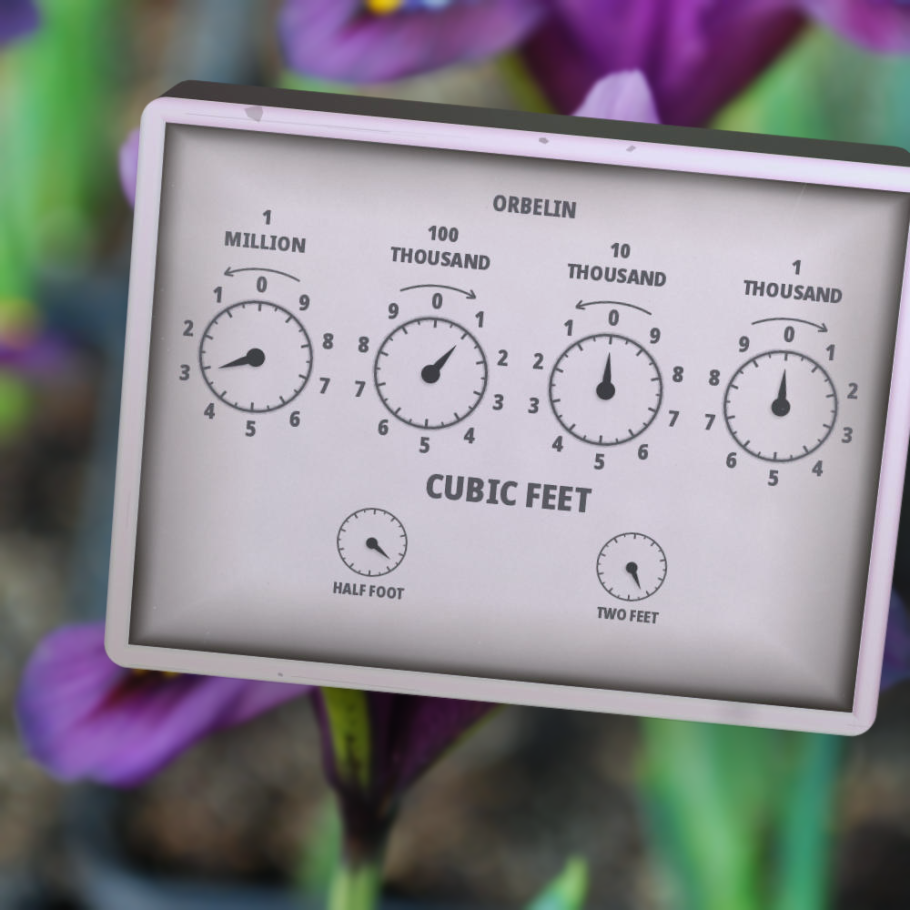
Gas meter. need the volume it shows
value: 310000 ft³
